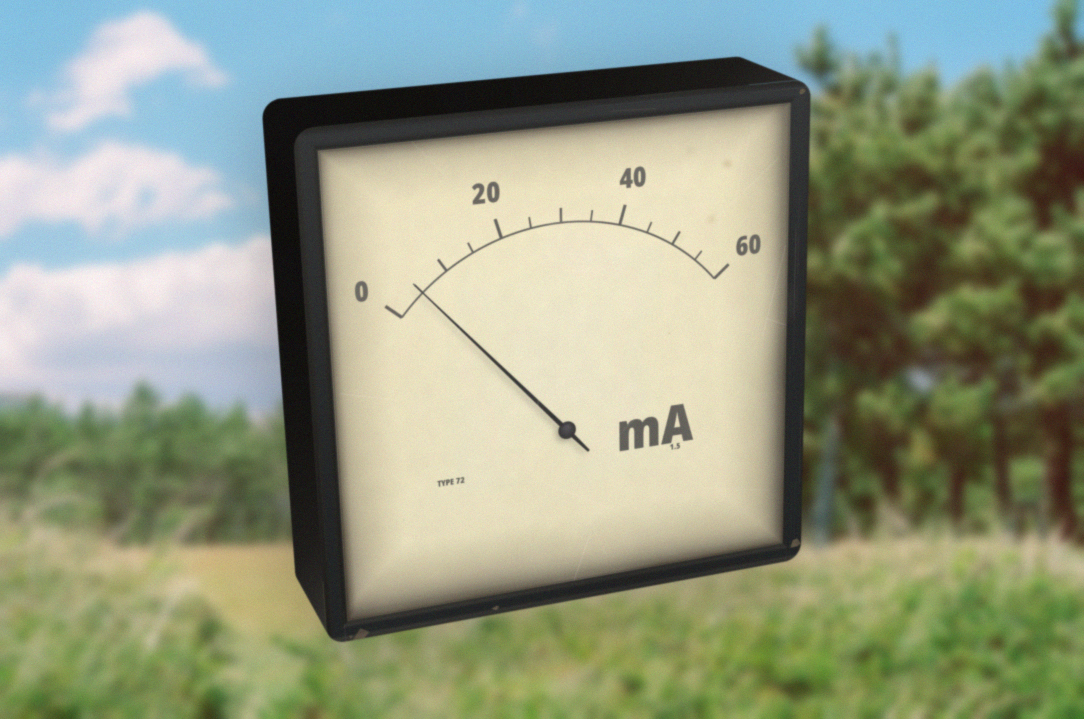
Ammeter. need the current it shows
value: 5 mA
